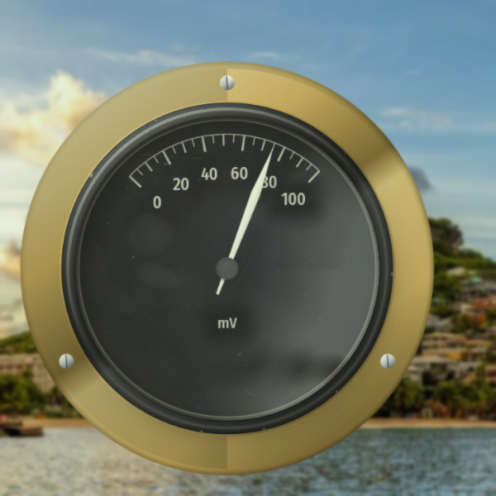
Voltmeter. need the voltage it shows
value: 75 mV
